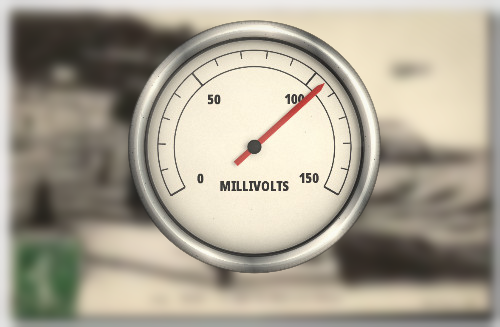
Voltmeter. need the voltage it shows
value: 105 mV
